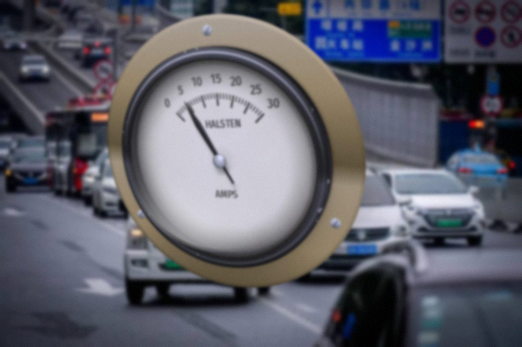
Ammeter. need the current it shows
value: 5 A
